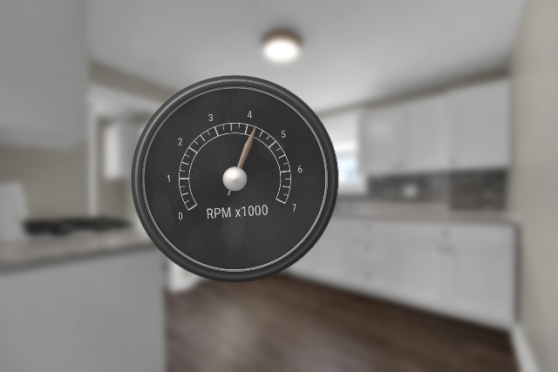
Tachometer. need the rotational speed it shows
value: 4250 rpm
